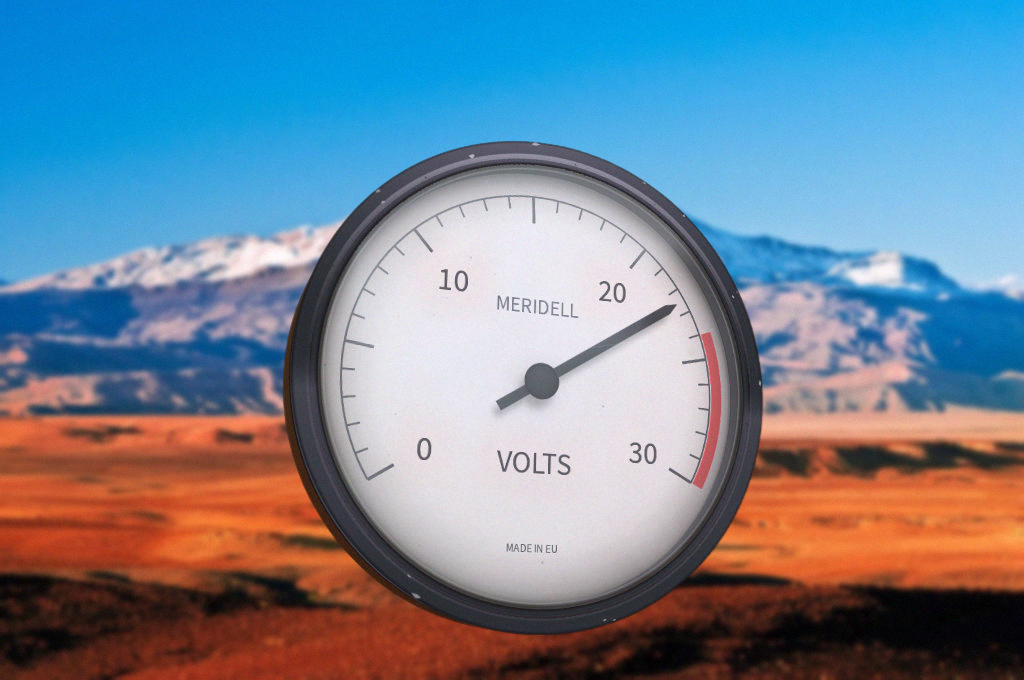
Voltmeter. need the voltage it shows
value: 22.5 V
